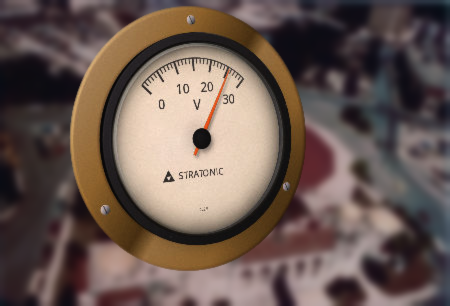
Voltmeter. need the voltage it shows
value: 25 V
